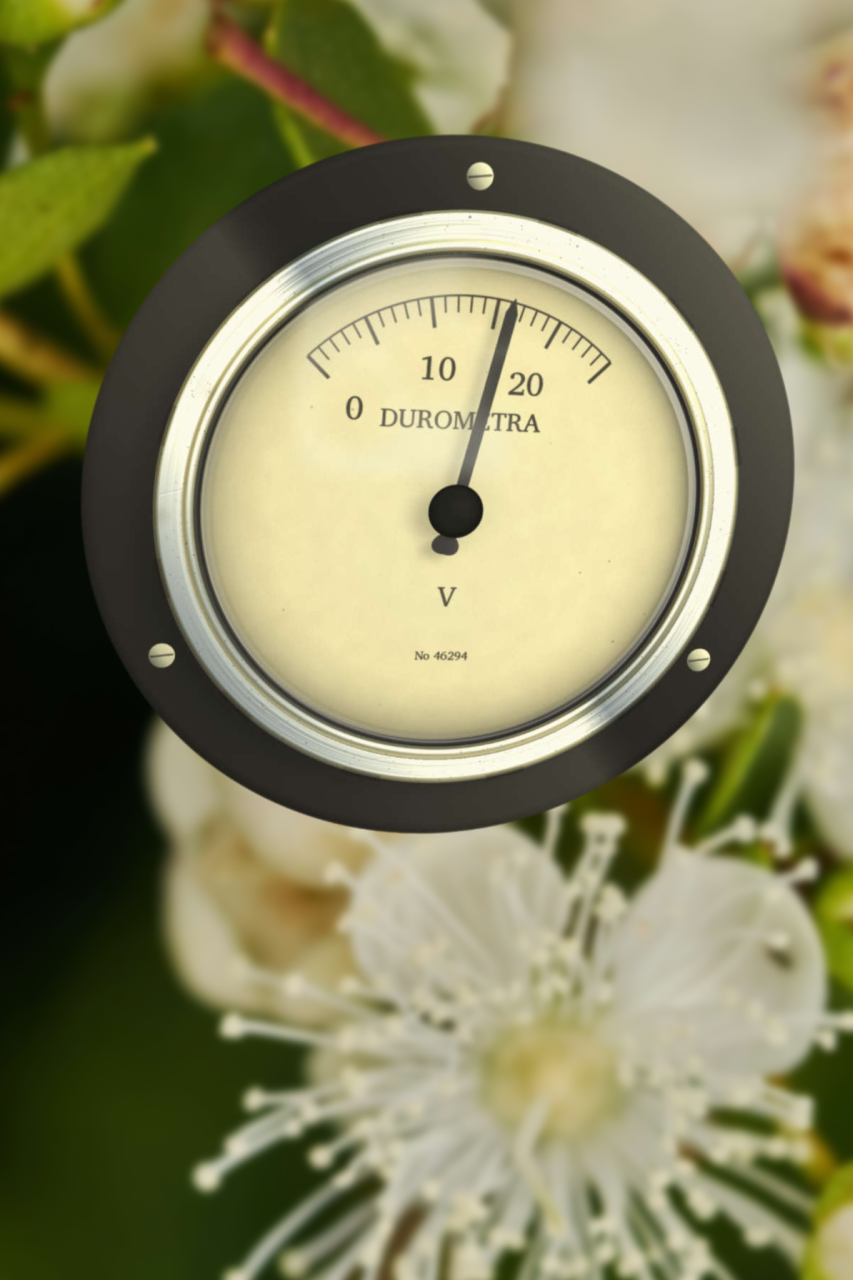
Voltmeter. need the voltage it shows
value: 16 V
